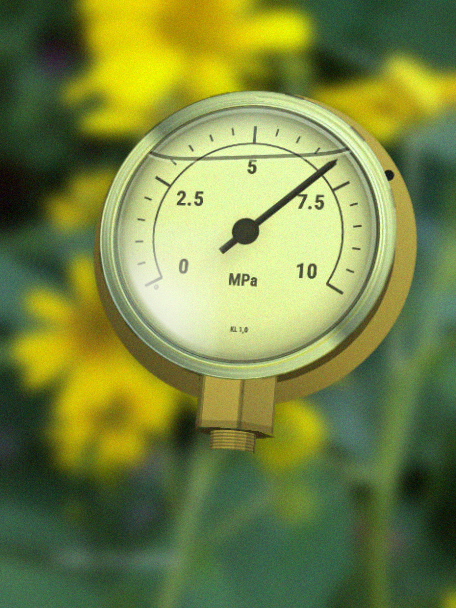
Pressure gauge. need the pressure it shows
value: 7 MPa
